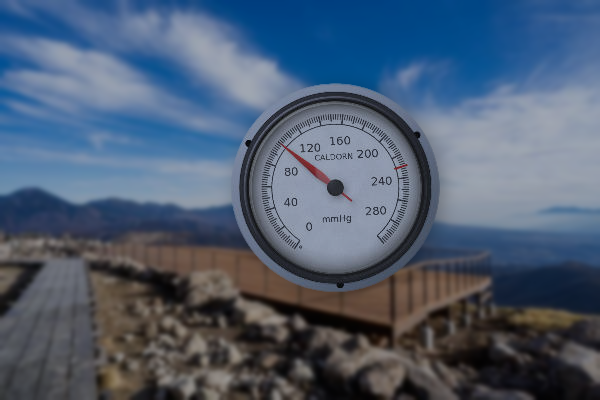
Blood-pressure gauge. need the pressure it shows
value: 100 mmHg
